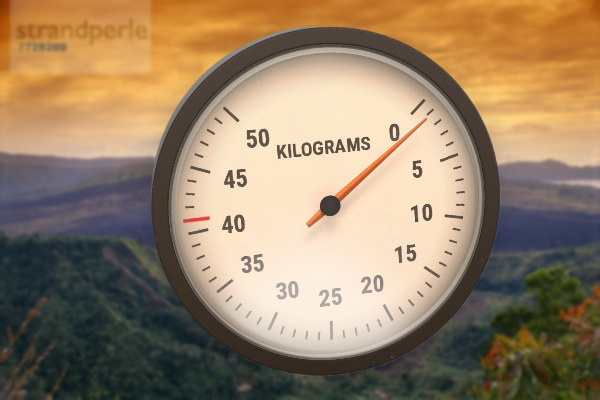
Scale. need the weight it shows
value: 1 kg
